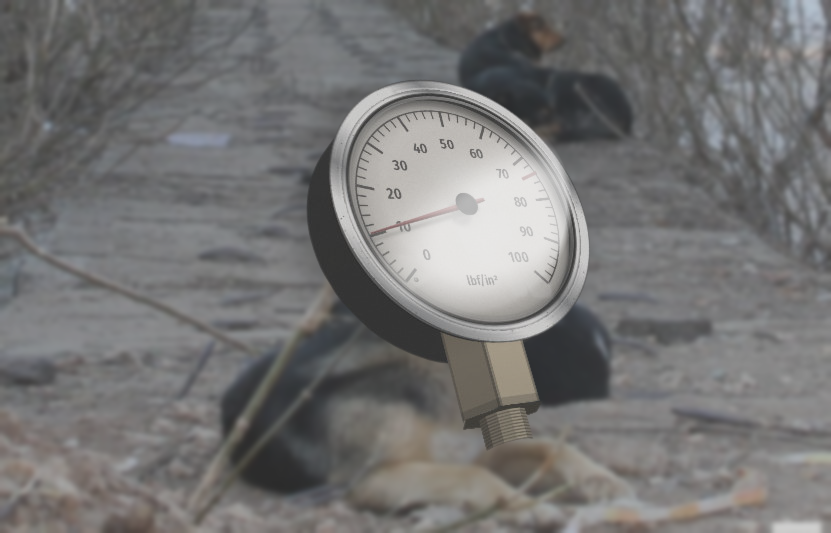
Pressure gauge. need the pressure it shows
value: 10 psi
